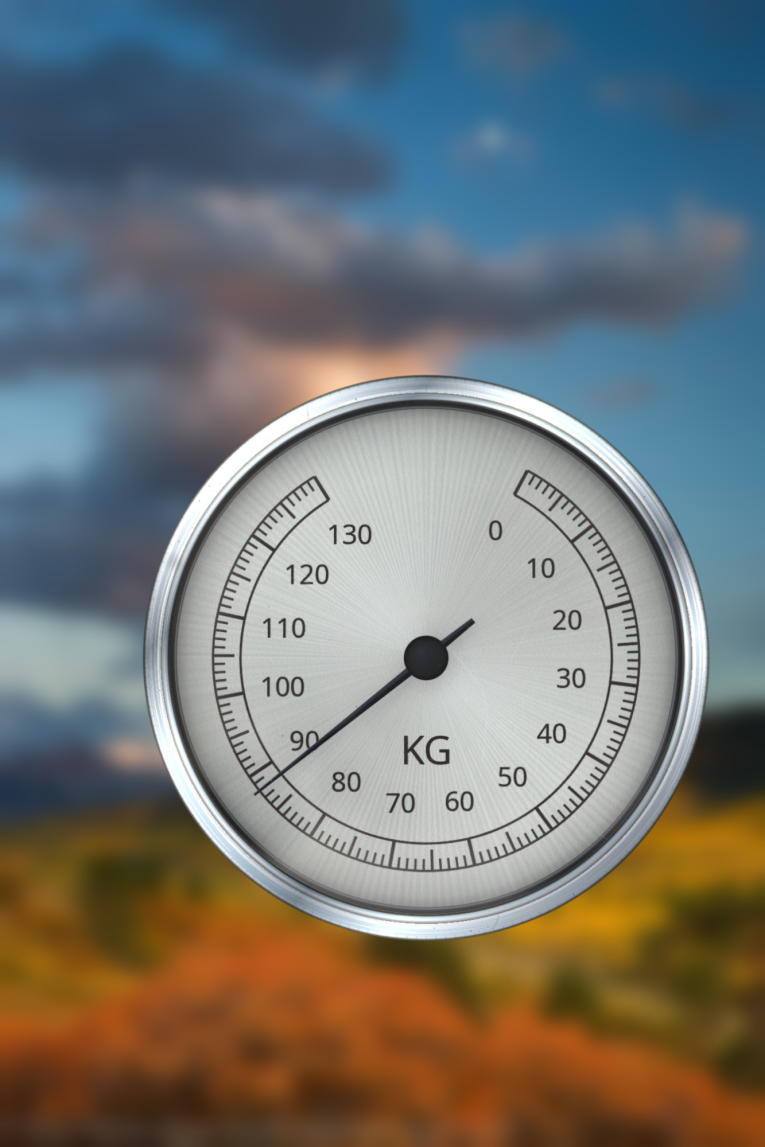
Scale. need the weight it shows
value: 88 kg
